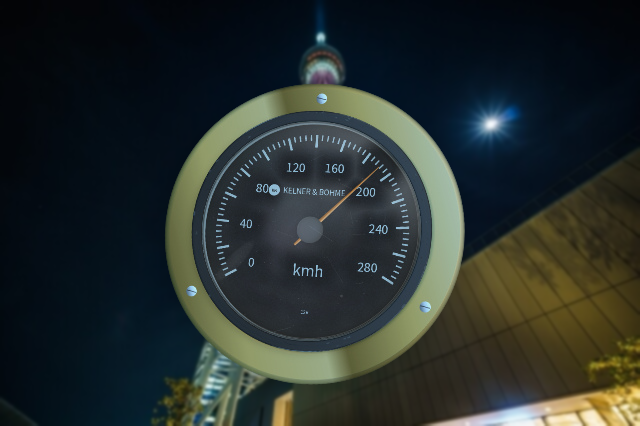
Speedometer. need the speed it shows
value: 192 km/h
